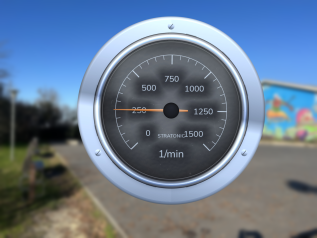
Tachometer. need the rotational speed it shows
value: 250 rpm
